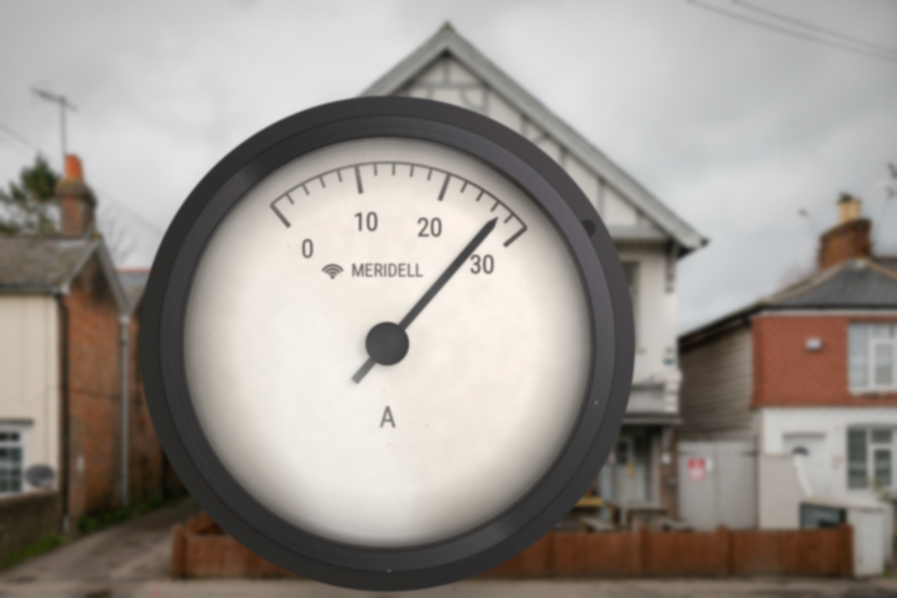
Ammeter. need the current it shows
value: 27 A
